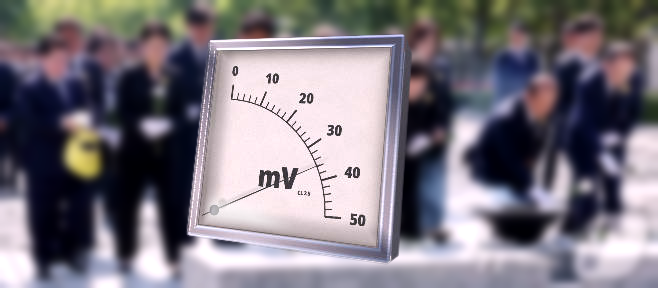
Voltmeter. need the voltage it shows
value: 36 mV
